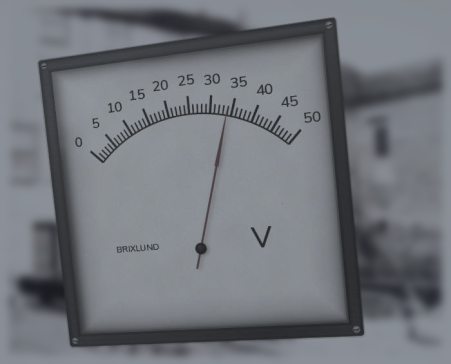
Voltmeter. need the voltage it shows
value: 34 V
